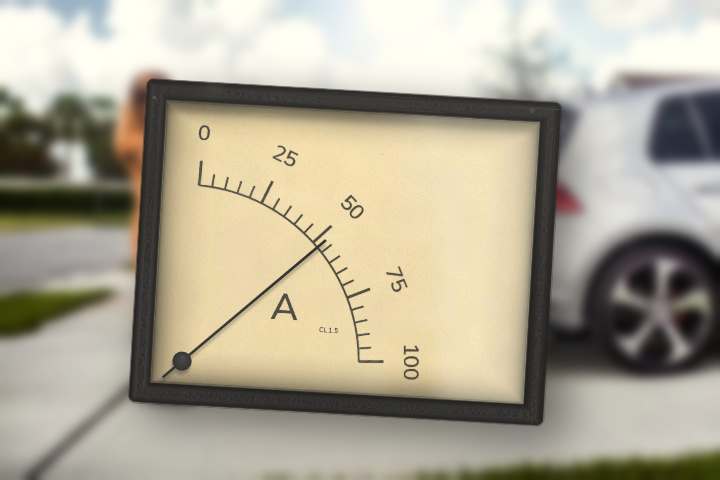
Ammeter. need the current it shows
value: 52.5 A
